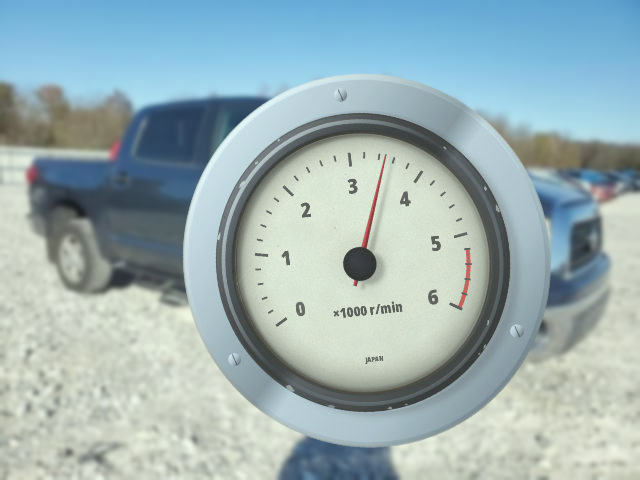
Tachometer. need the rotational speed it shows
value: 3500 rpm
